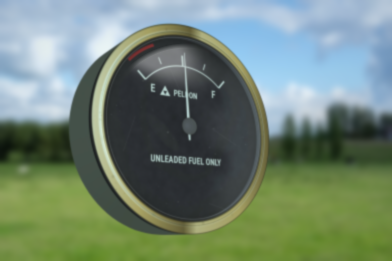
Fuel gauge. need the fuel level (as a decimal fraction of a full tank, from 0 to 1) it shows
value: 0.5
